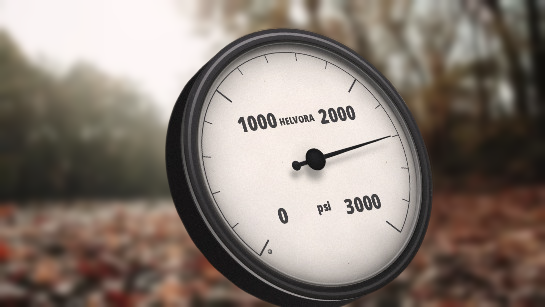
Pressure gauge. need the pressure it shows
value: 2400 psi
